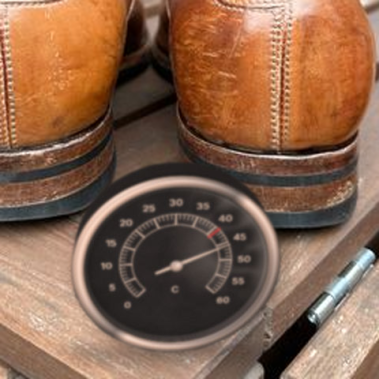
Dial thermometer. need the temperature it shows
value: 45 °C
